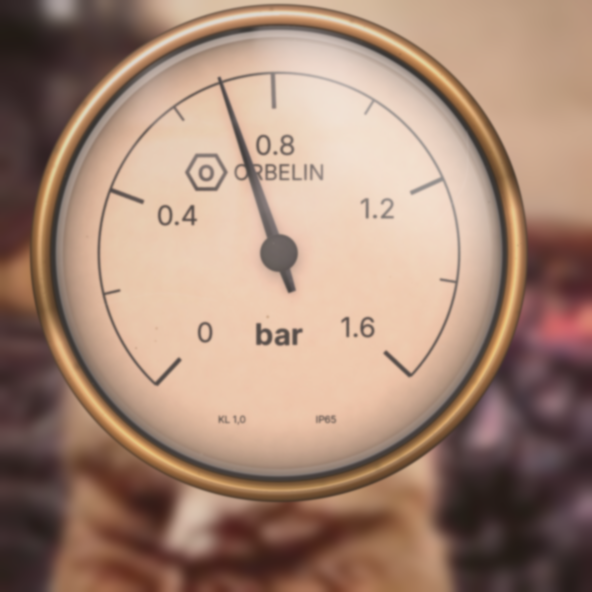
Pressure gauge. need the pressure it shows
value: 0.7 bar
